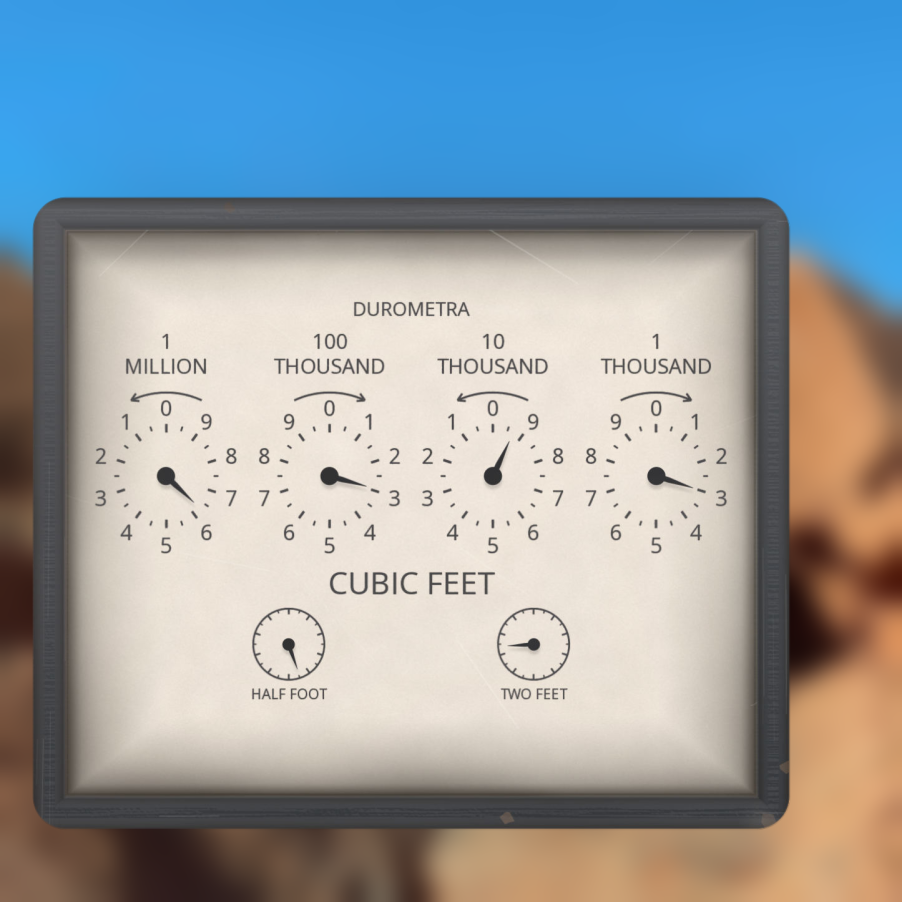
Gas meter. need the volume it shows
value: 629300 ft³
